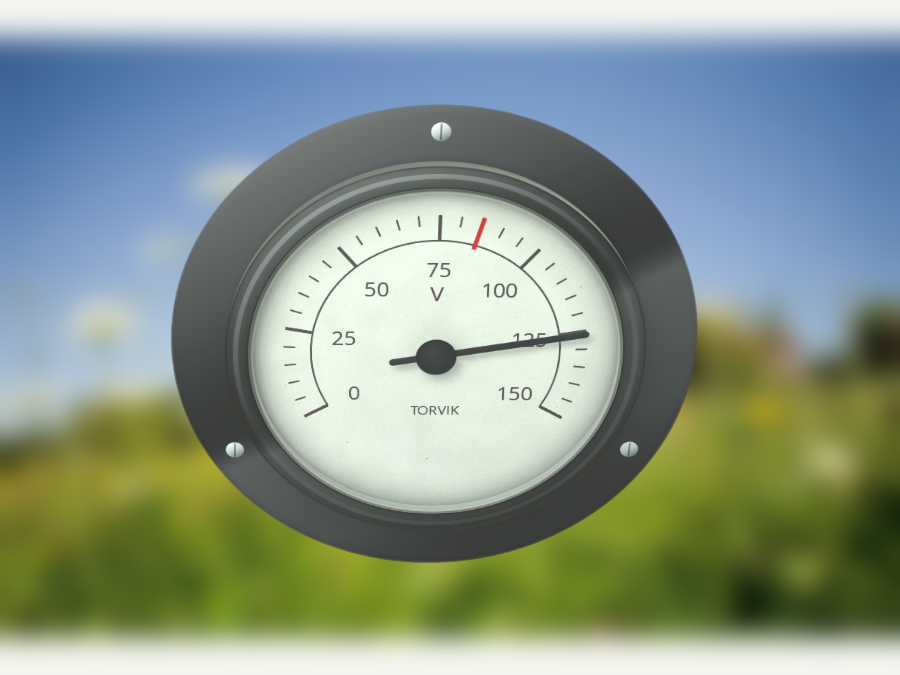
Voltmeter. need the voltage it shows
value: 125 V
